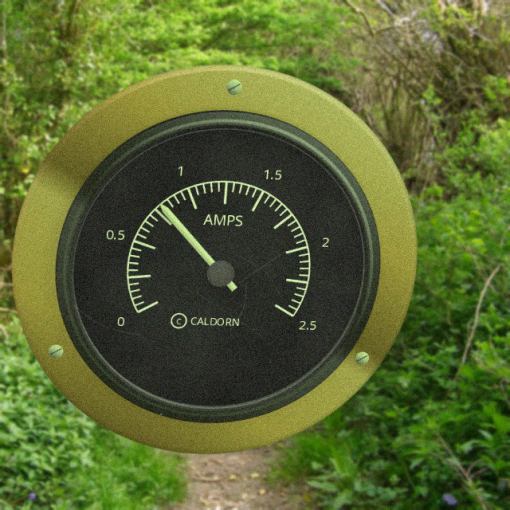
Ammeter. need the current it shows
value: 0.8 A
